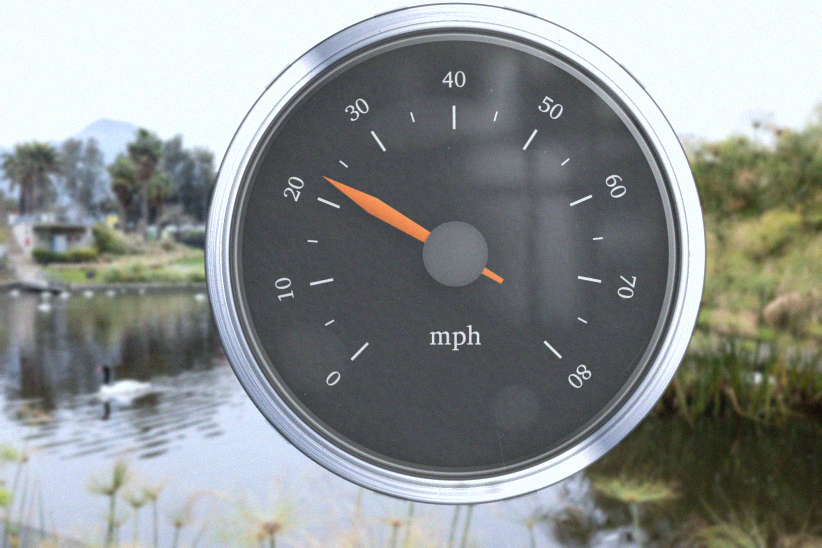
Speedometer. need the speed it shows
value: 22.5 mph
